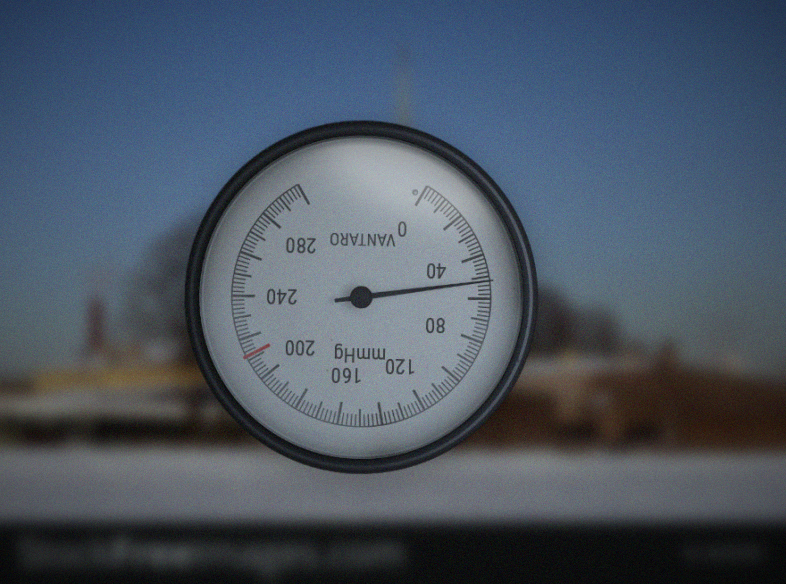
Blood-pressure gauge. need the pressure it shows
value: 52 mmHg
